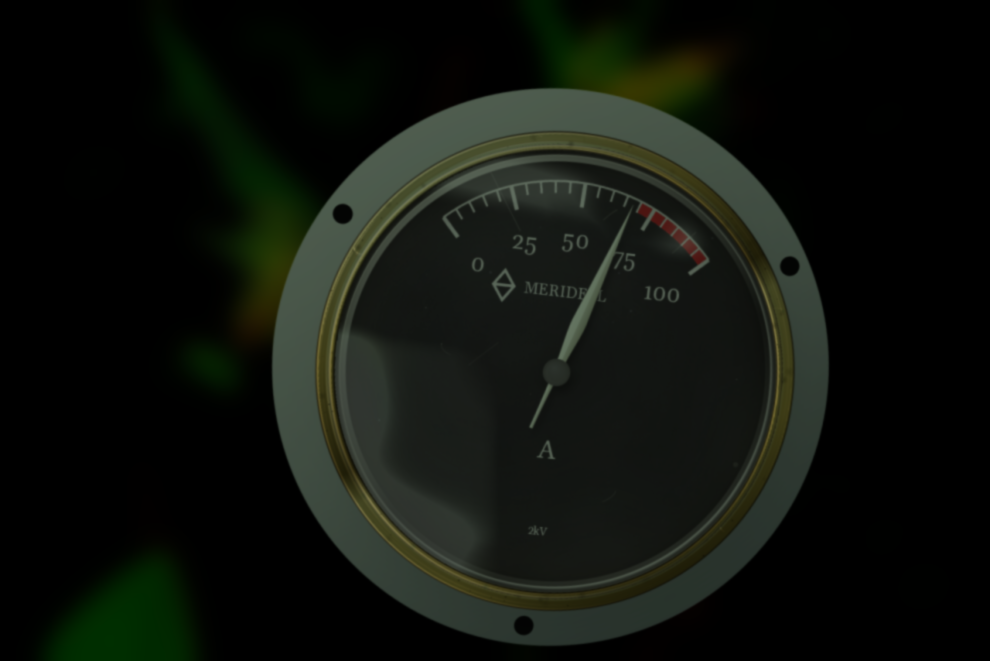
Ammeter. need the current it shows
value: 67.5 A
